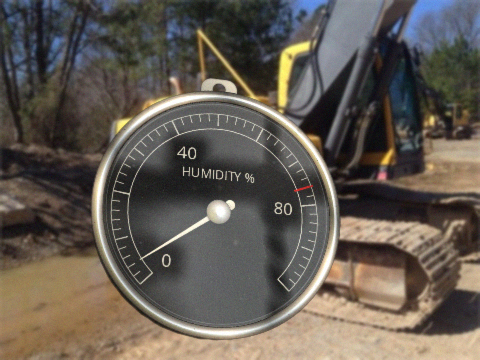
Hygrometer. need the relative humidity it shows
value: 4 %
